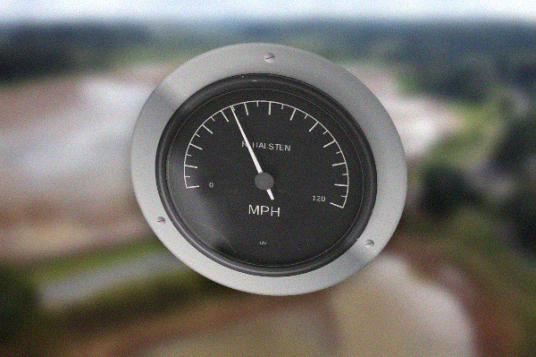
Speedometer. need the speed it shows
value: 45 mph
